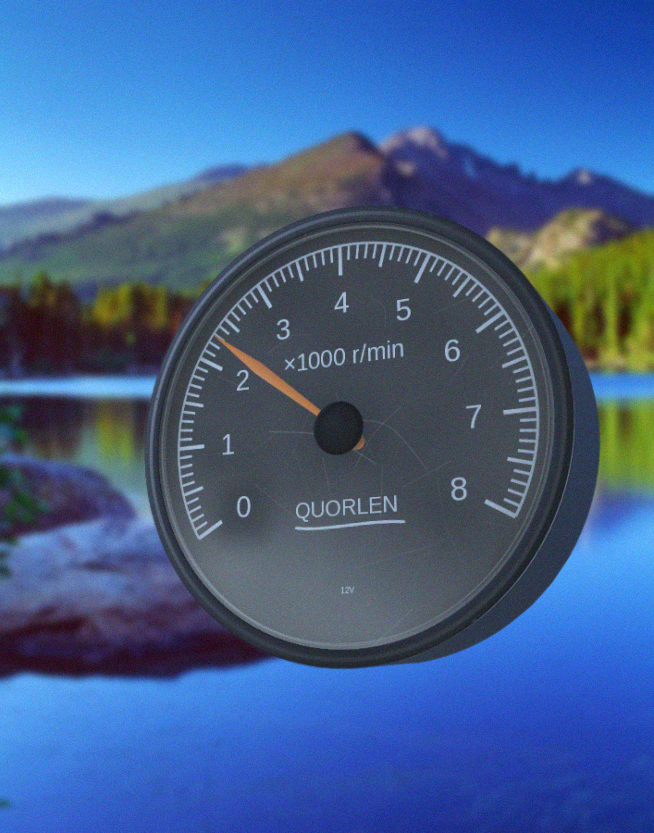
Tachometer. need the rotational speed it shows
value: 2300 rpm
